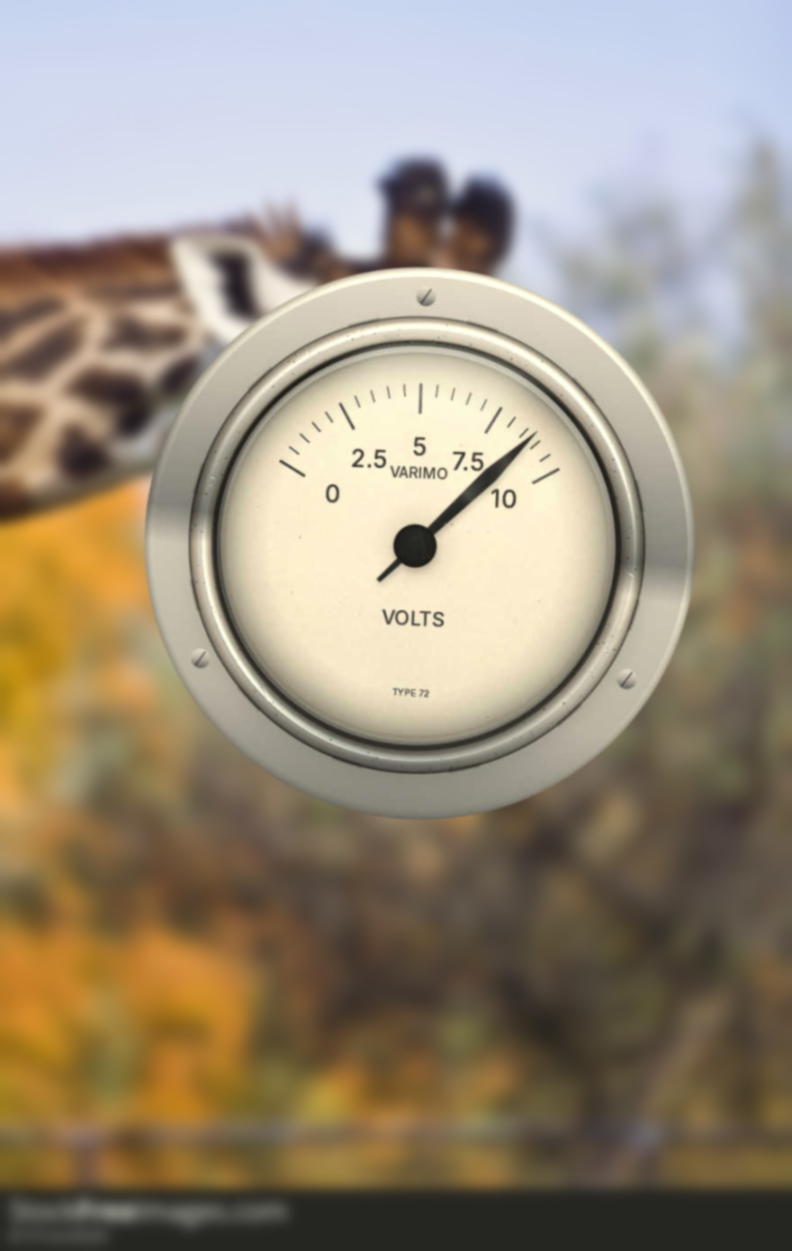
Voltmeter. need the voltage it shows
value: 8.75 V
